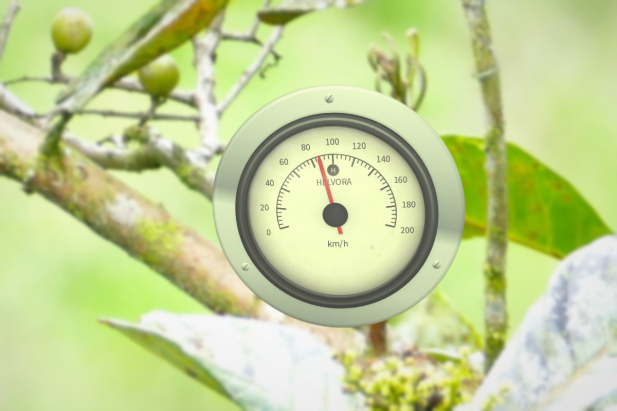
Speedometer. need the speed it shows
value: 88 km/h
